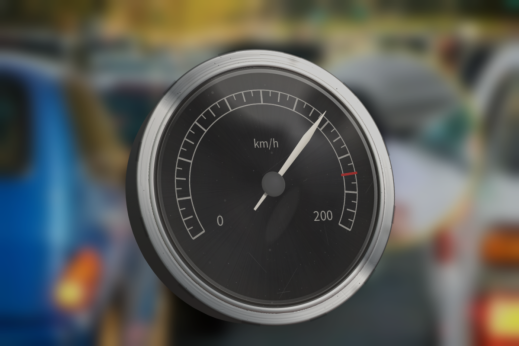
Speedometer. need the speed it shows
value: 135 km/h
